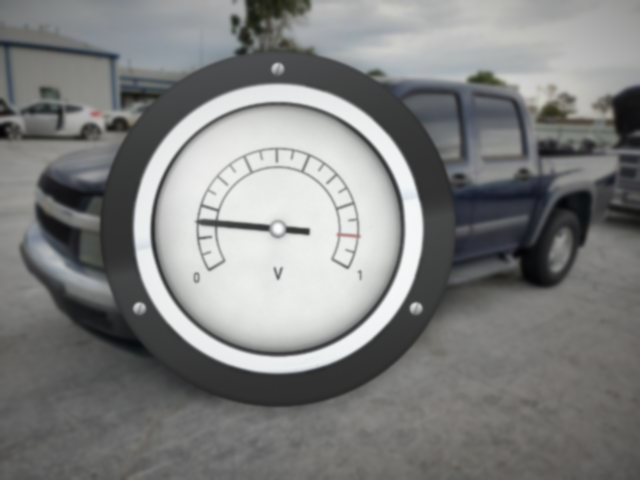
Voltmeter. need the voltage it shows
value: 0.15 V
